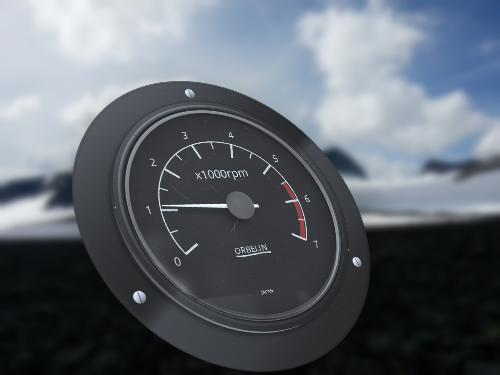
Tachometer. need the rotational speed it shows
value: 1000 rpm
